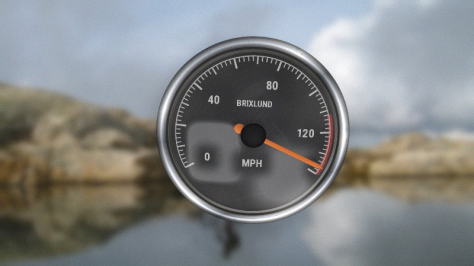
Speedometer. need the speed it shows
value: 136 mph
